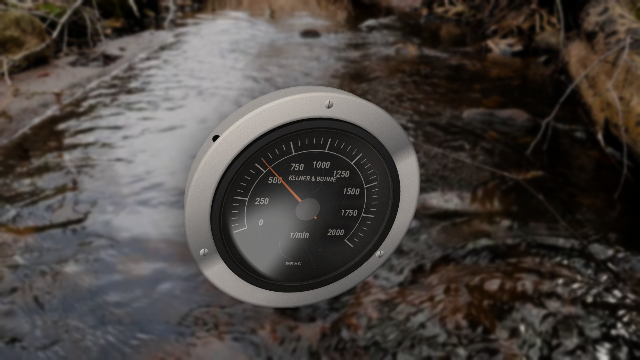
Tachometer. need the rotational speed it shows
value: 550 rpm
